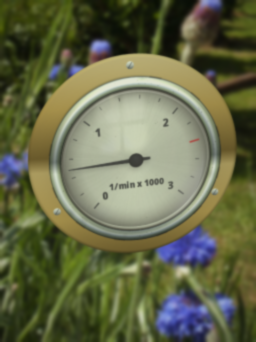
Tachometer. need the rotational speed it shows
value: 500 rpm
